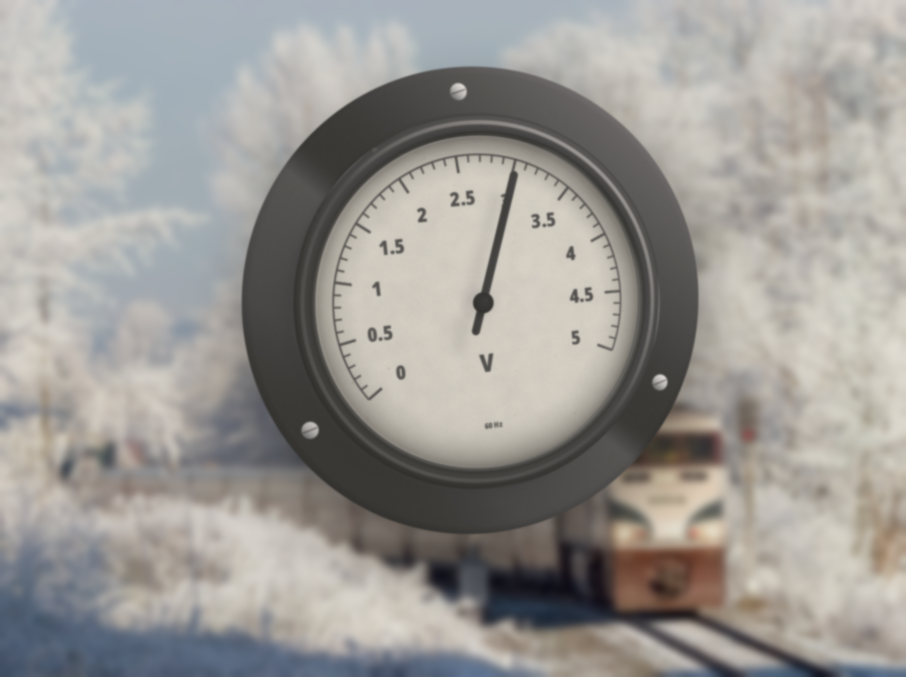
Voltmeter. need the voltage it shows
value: 3 V
